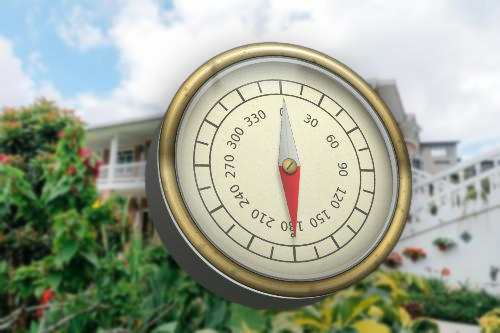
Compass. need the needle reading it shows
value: 180 °
